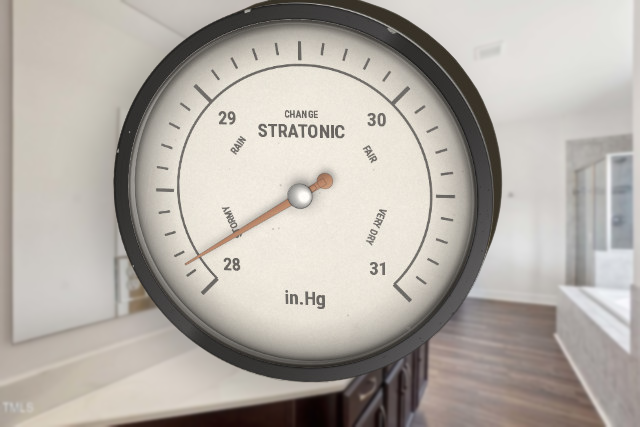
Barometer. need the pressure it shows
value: 28.15 inHg
